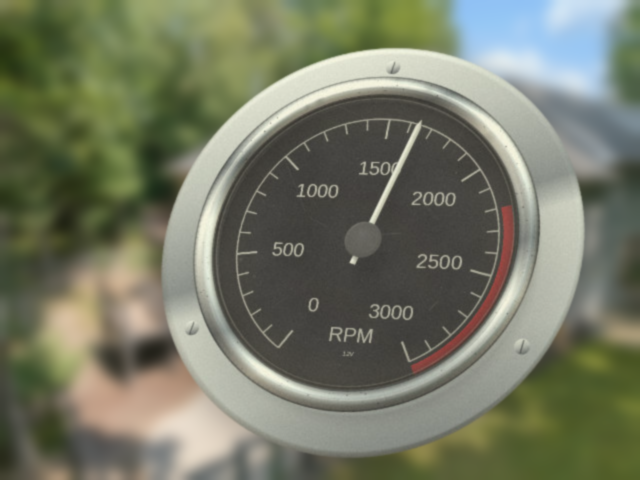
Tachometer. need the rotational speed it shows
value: 1650 rpm
